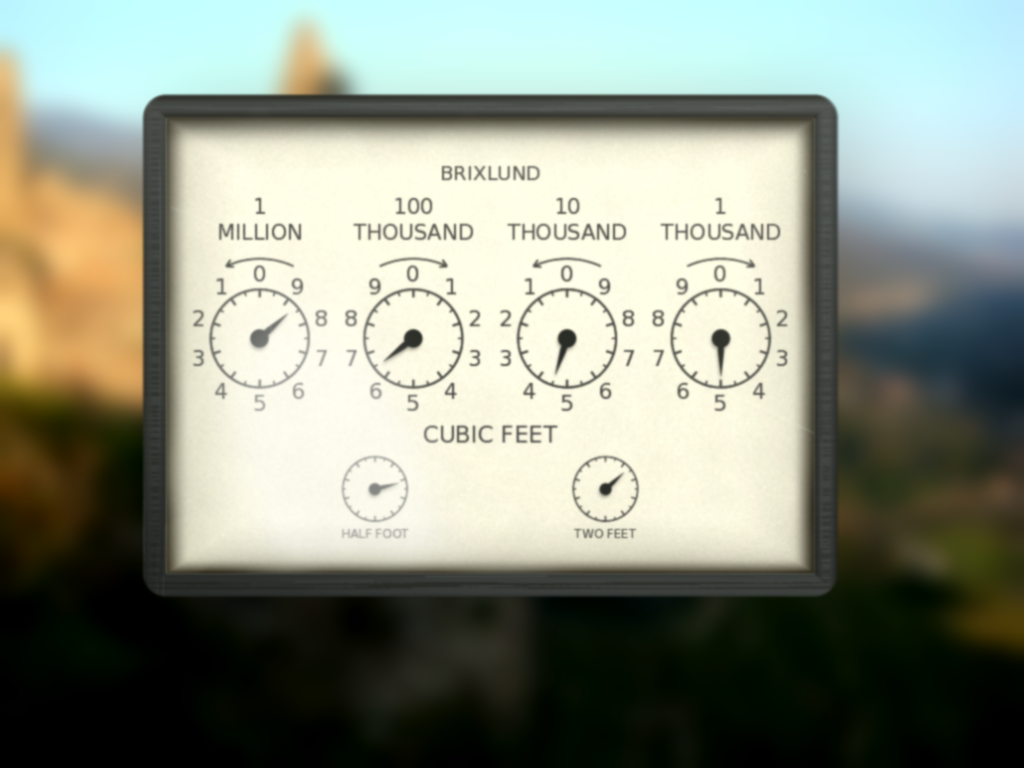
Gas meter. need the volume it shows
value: 864500 ft³
